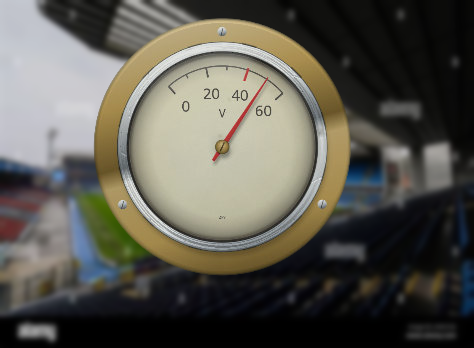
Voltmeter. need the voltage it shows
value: 50 V
